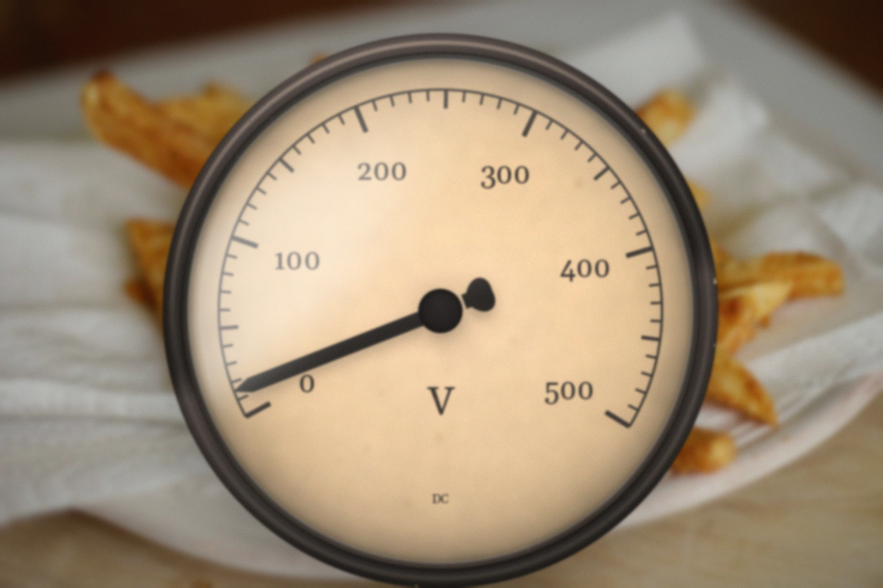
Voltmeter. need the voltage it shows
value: 15 V
